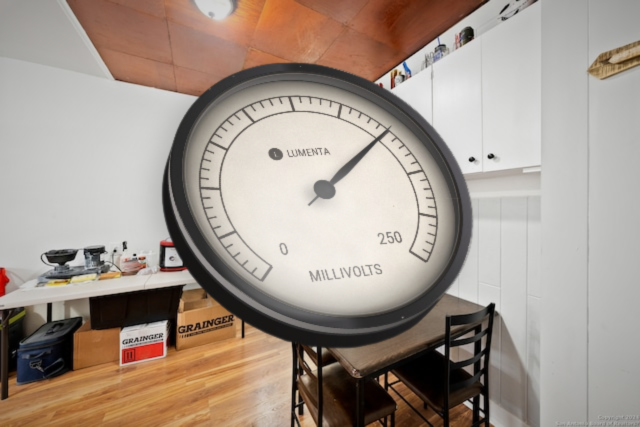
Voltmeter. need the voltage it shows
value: 175 mV
